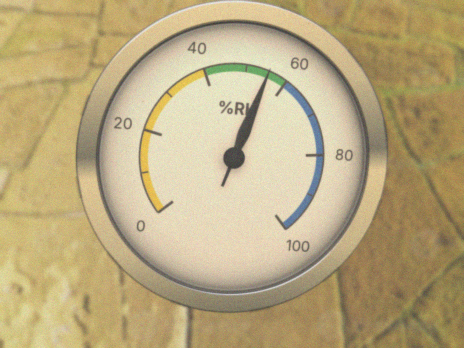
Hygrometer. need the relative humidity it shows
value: 55 %
